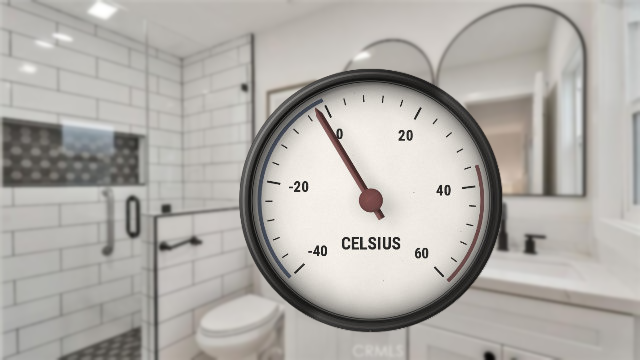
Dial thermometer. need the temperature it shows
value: -2 °C
